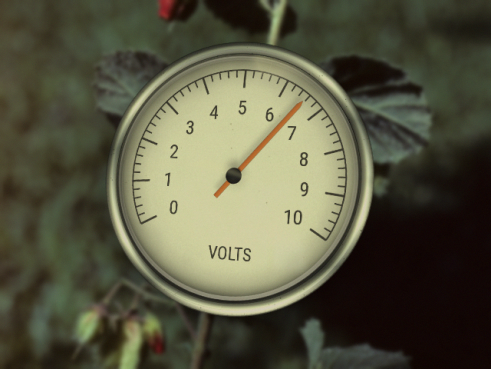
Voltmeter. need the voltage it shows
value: 6.6 V
